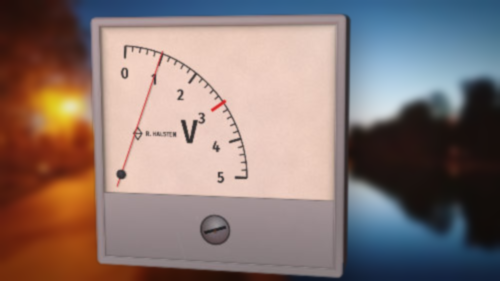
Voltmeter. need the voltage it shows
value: 1 V
